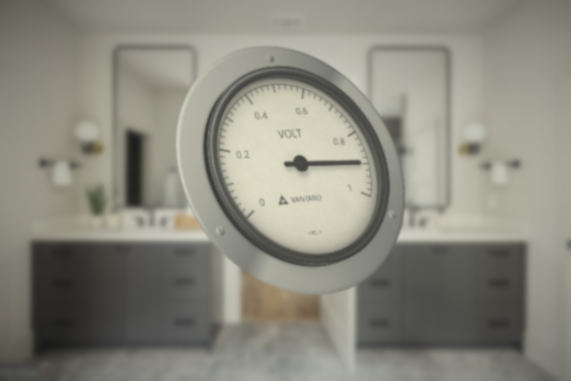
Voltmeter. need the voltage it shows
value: 0.9 V
